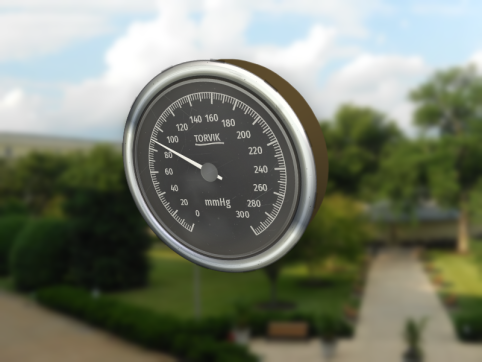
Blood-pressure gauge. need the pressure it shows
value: 90 mmHg
